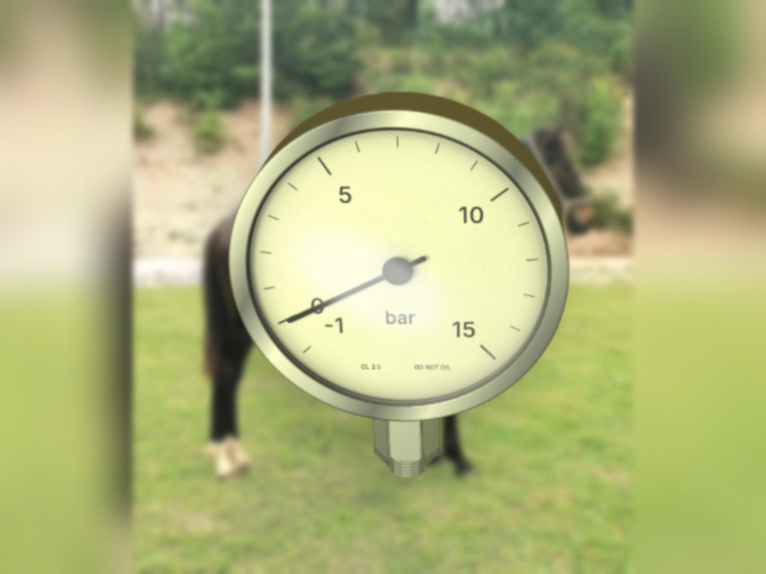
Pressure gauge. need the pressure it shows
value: 0 bar
